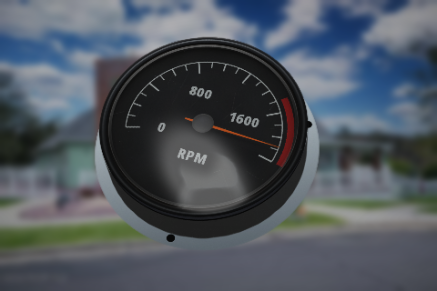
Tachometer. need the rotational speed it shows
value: 1900 rpm
